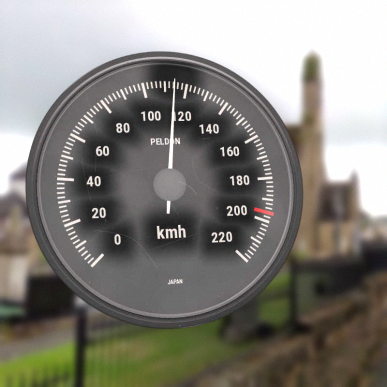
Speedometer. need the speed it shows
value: 114 km/h
